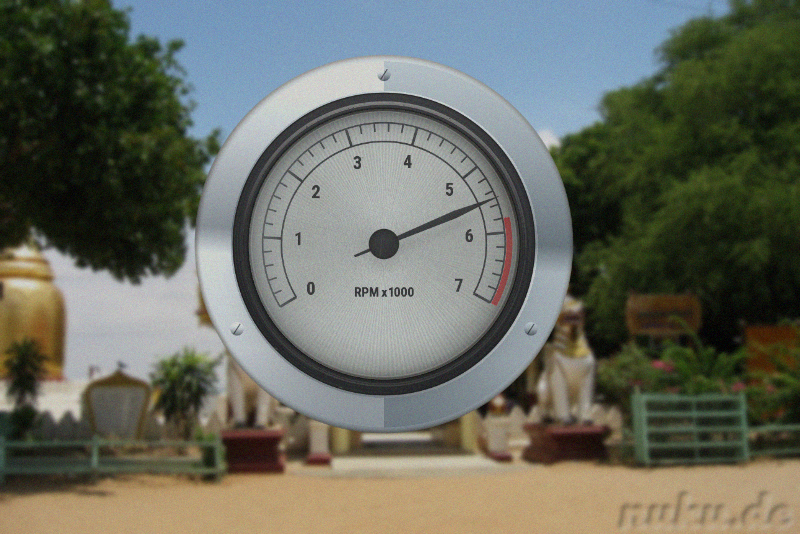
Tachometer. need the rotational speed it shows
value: 5500 rpm
